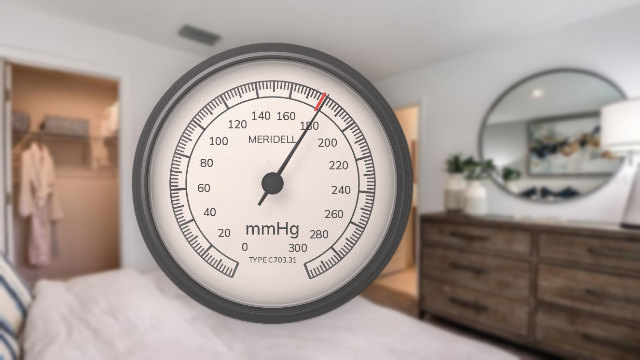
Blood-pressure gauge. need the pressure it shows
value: 180 mmHg
